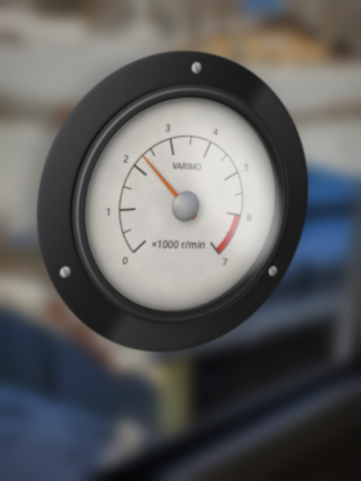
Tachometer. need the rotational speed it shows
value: 2250 rpm
